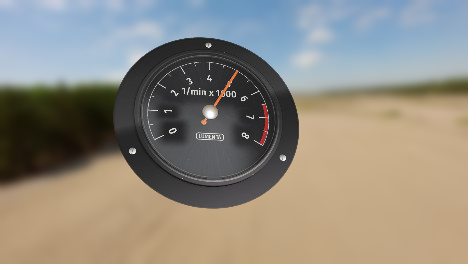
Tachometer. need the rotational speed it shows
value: 5000 rpm
